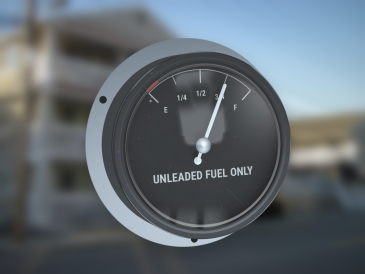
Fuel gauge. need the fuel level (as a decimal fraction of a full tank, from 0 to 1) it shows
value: 0.75
